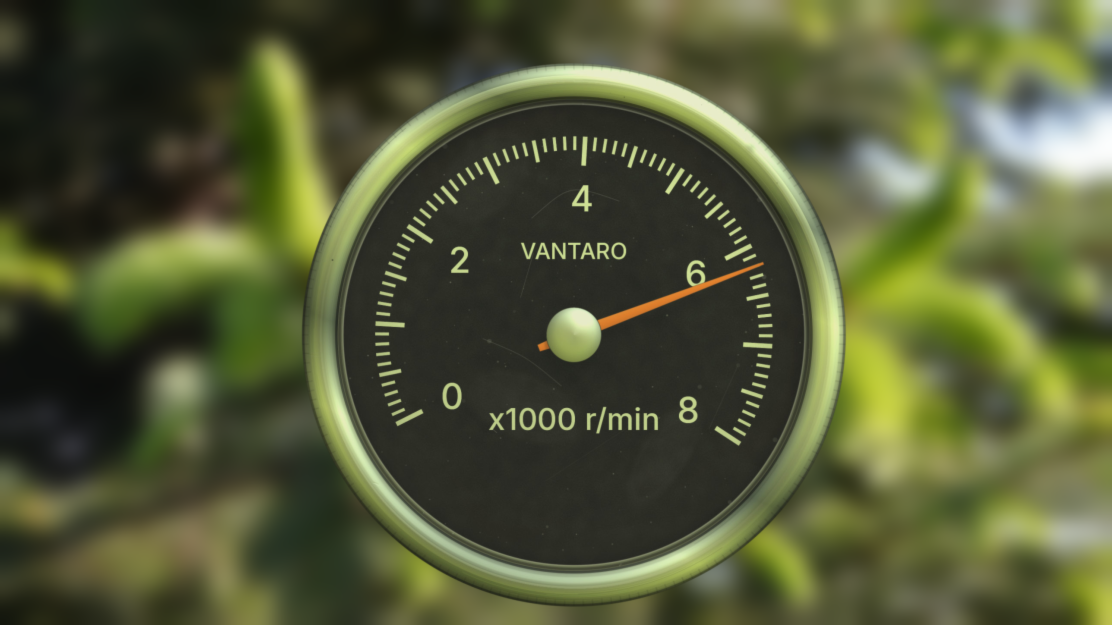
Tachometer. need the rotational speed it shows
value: 6200 rpm
